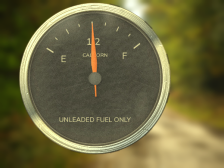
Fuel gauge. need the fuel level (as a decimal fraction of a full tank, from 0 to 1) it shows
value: 0.5
